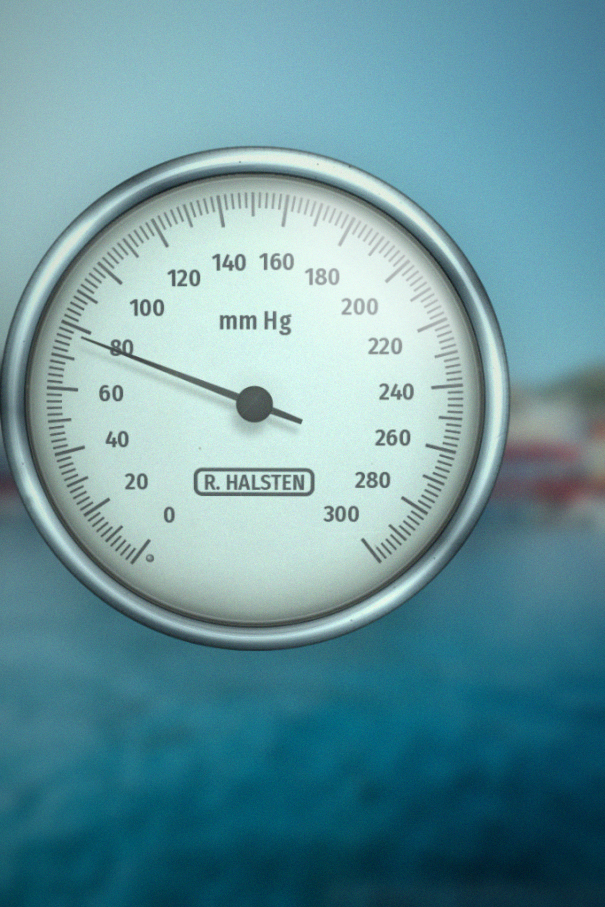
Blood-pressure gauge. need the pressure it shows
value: 78 mmHg
